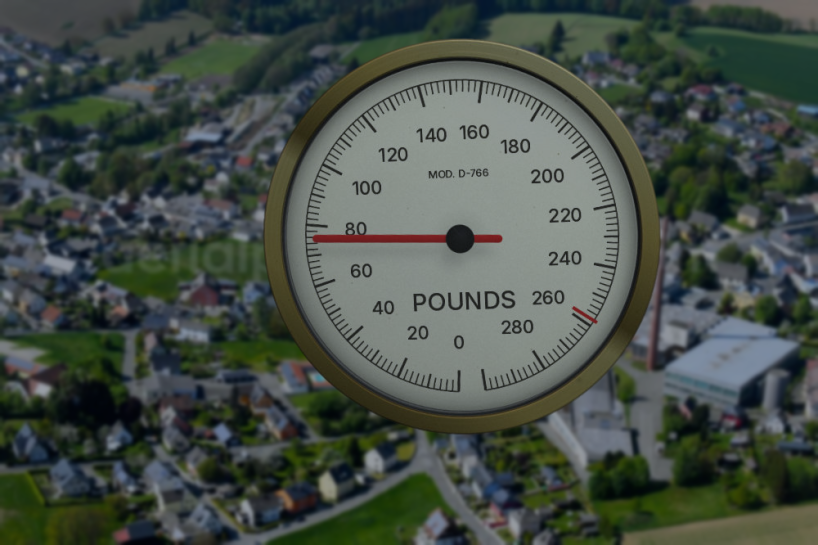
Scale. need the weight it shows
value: 76 lb
